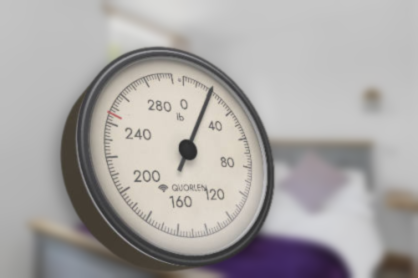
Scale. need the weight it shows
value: 20 lb
